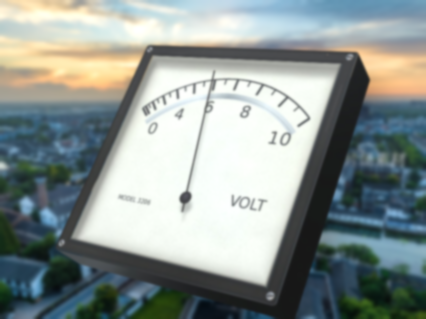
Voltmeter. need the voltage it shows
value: 6 V
